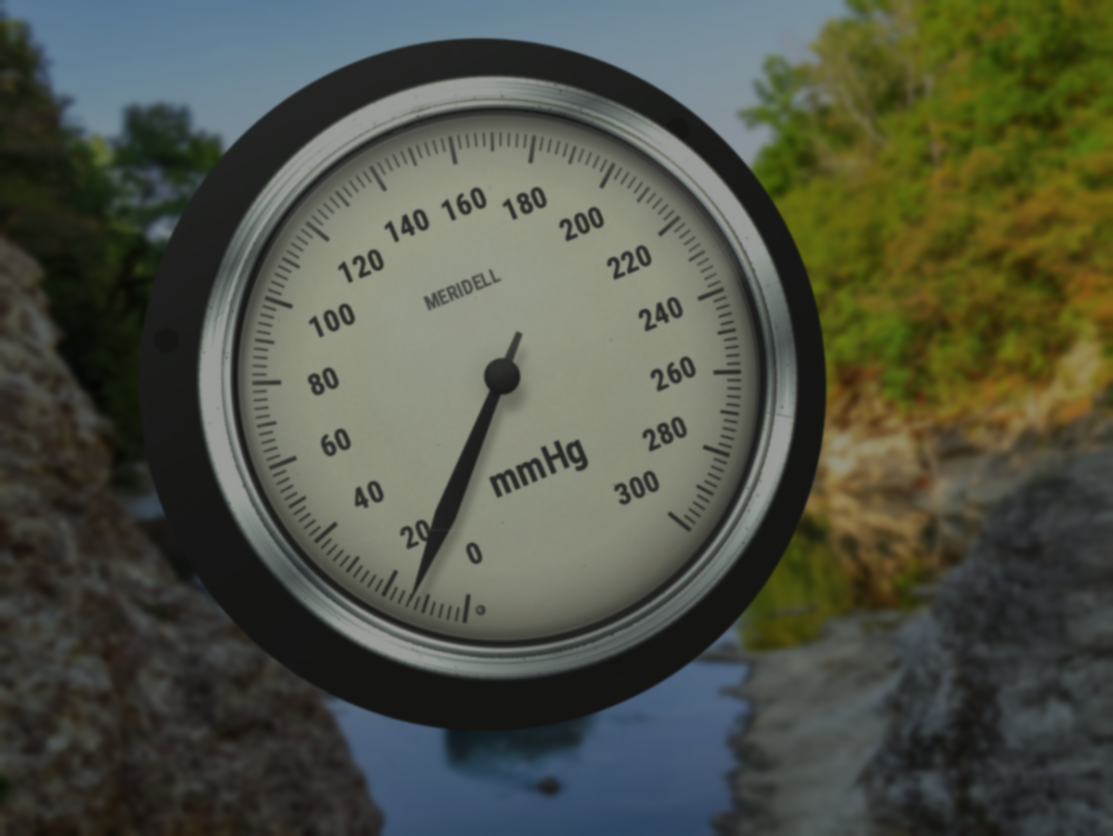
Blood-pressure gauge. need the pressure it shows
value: 14 mmHg
